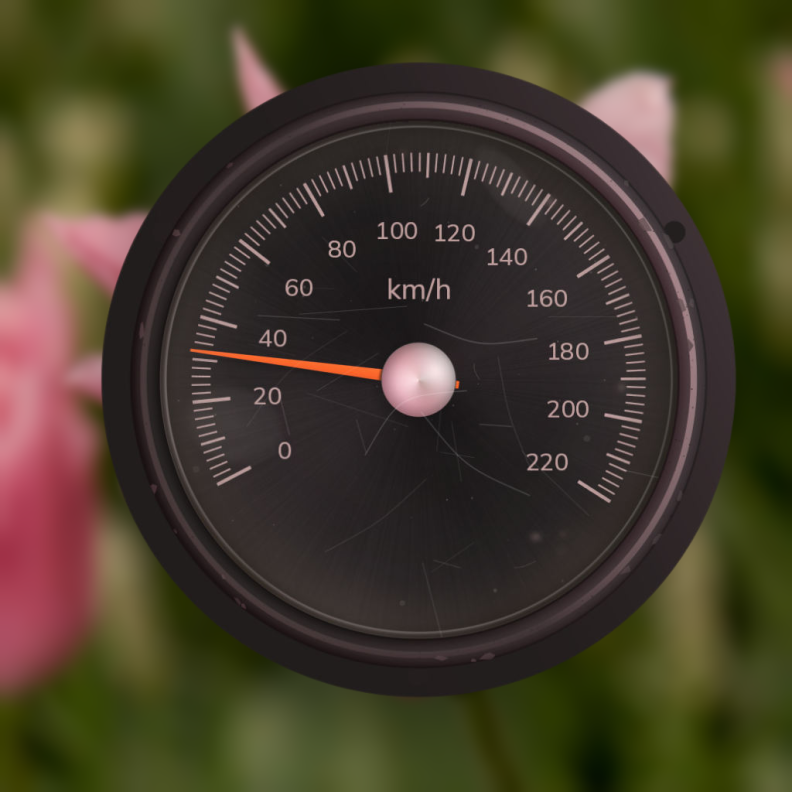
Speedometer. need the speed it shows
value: 32 km/h
